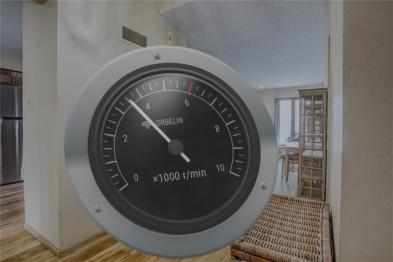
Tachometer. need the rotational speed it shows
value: 3500 rpm
